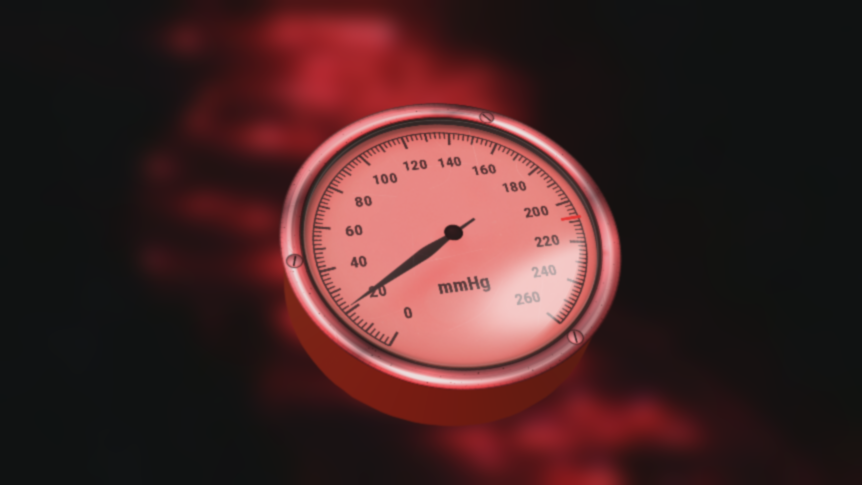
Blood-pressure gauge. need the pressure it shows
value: 20 mmHg
